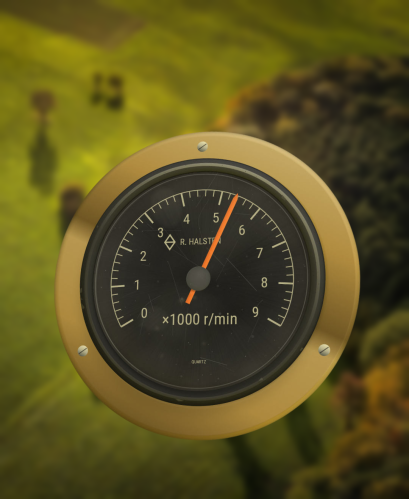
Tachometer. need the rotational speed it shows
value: 5400 rpm
